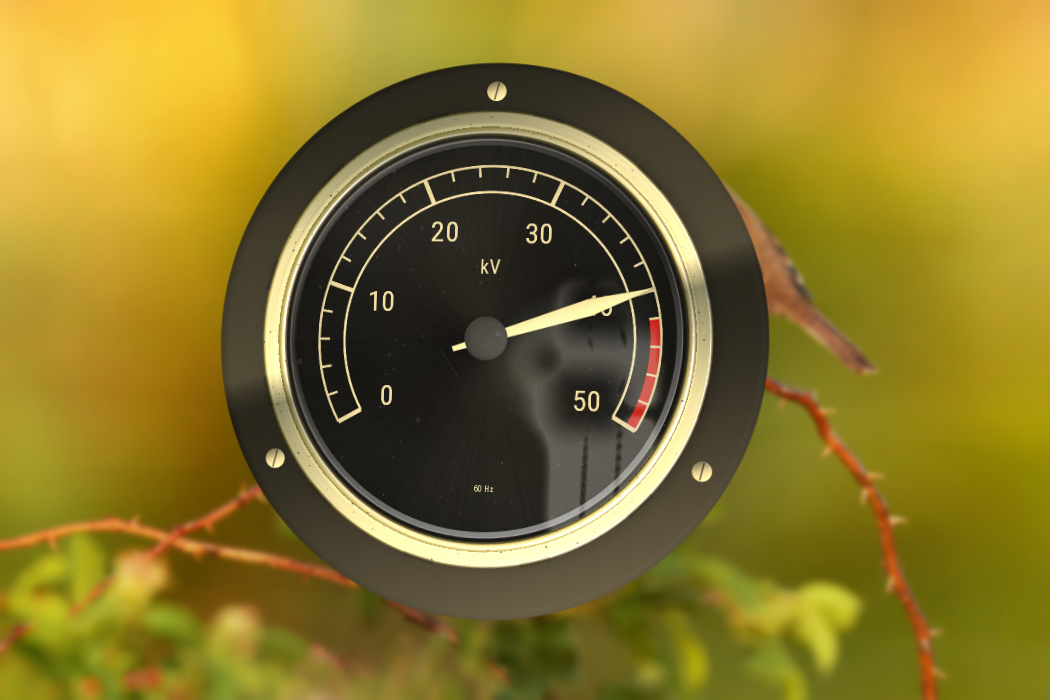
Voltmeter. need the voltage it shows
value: 40 kV
